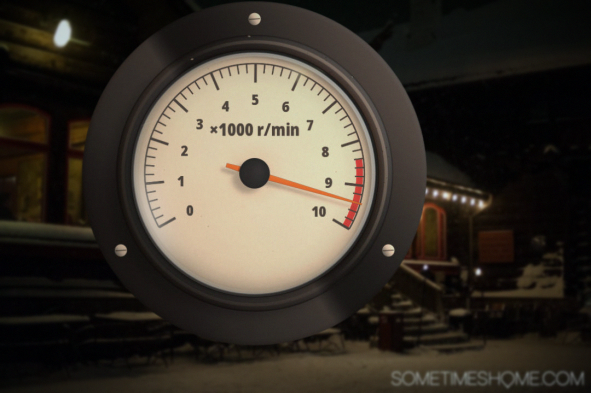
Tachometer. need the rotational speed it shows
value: 9400 rpm
